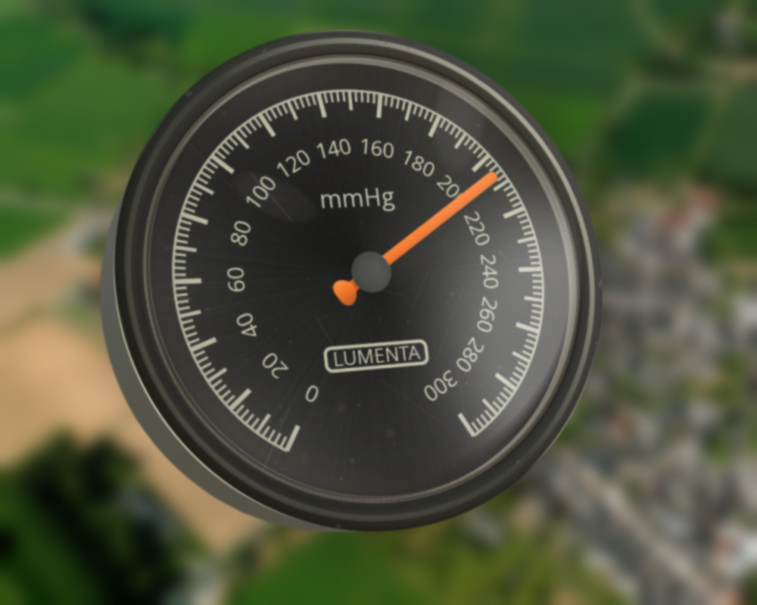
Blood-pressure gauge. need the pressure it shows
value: 206 mmHg
